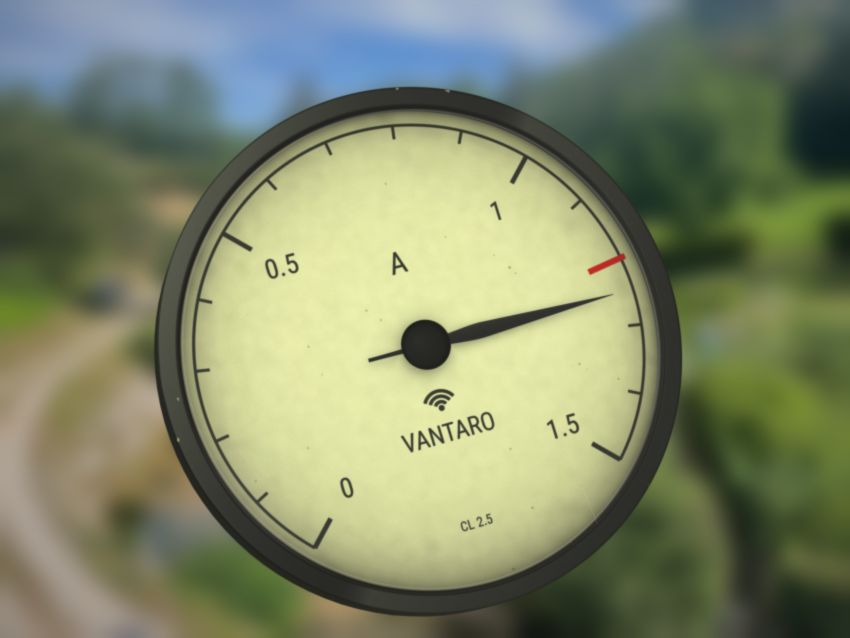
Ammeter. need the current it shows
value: 1.25 A
